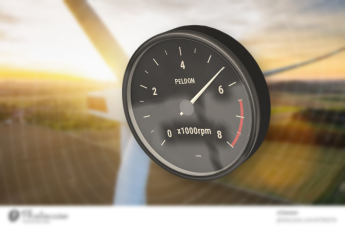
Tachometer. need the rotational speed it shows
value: 5500 rpm
